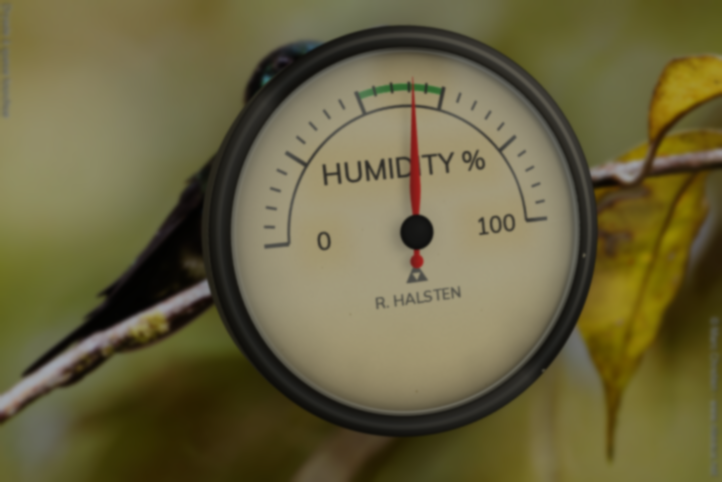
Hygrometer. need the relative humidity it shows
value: 52 %
